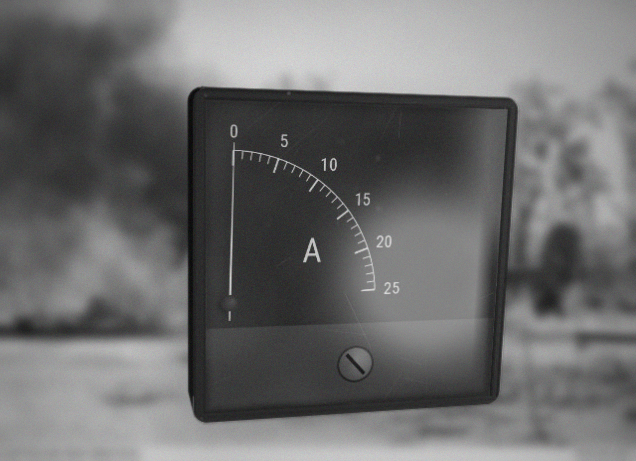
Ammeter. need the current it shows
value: 0 A
